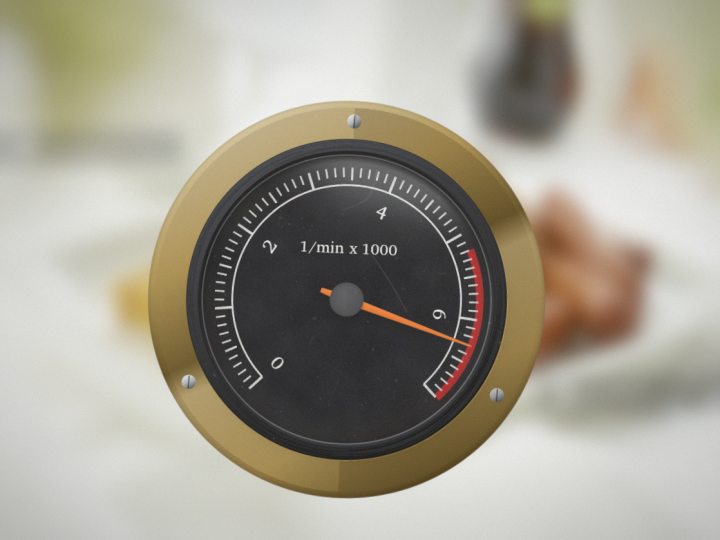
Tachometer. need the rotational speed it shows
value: 6300 rpm
